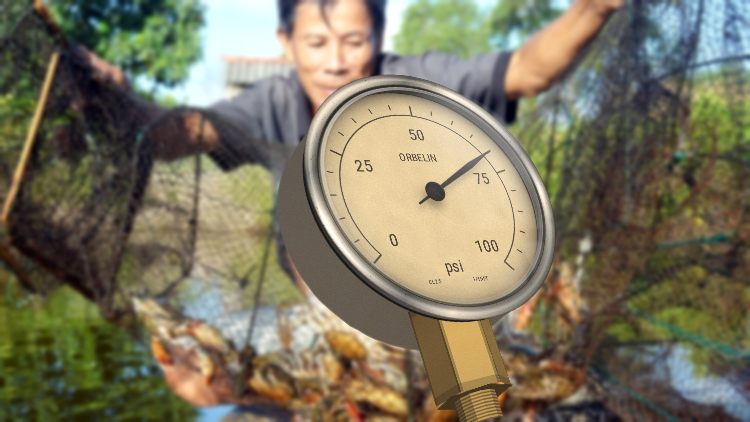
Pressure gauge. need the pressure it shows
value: 70 psi
